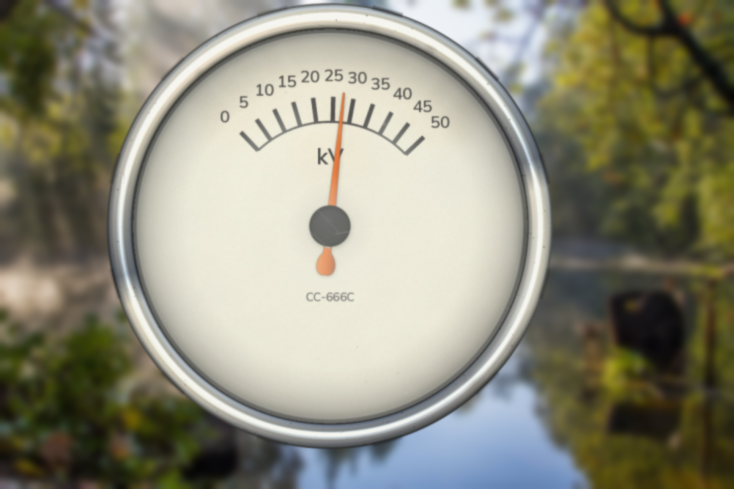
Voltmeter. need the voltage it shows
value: 27.5 kV
